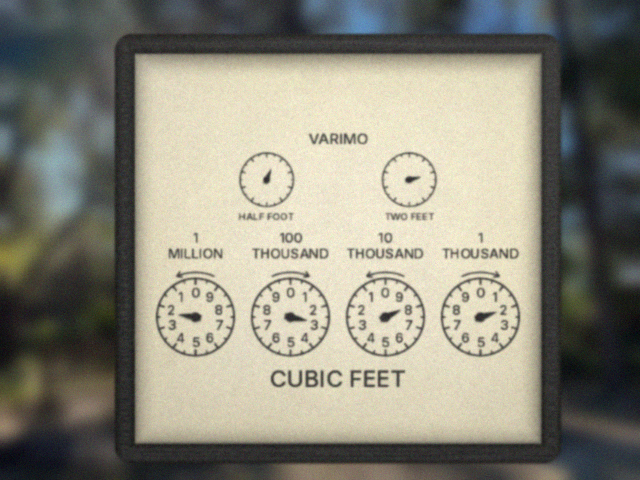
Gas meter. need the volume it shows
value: 228200 ft³
